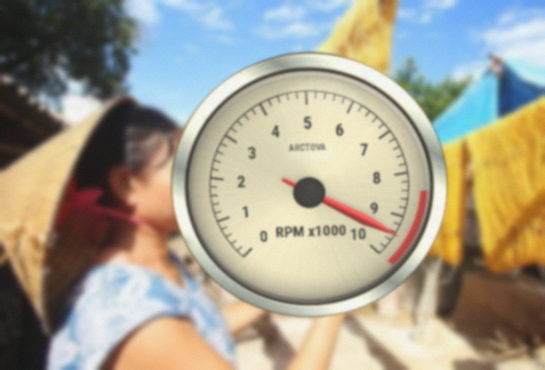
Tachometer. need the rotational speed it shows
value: 9400 rpm
